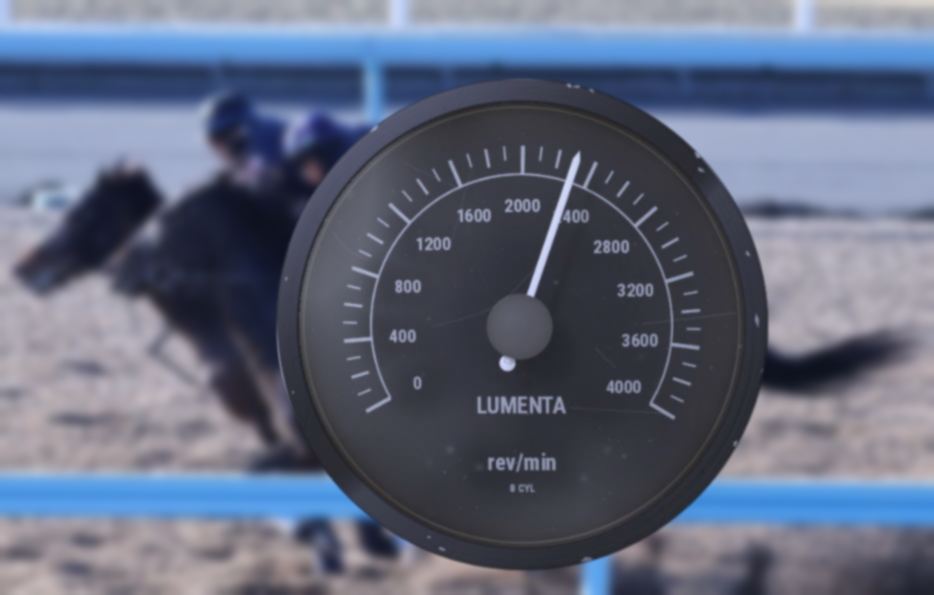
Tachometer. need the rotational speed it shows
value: 2300 rpm
